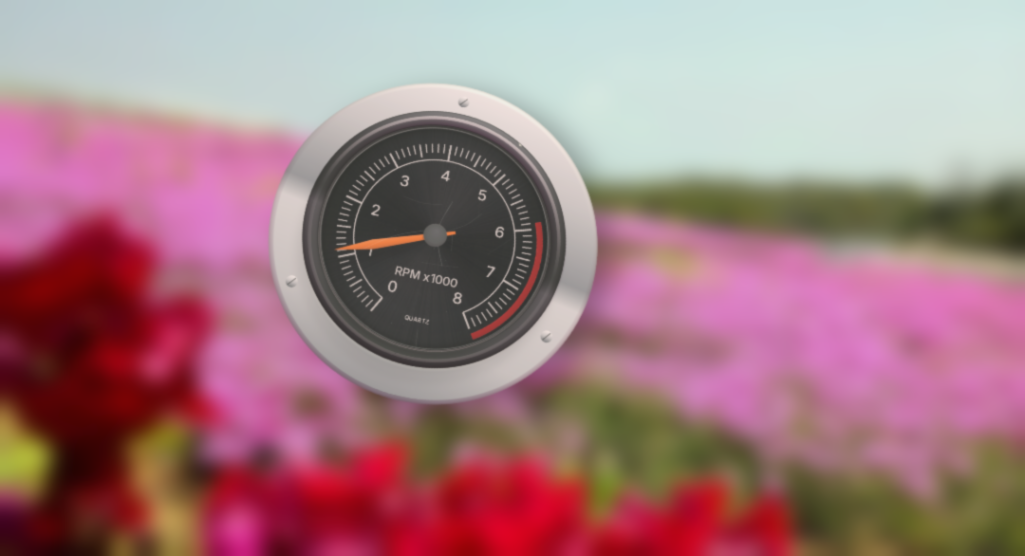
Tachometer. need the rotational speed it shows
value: 1100 rpm
